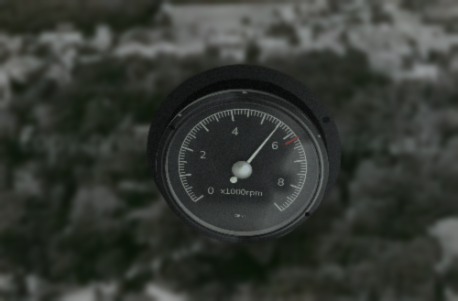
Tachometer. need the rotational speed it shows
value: 5500 rpm
